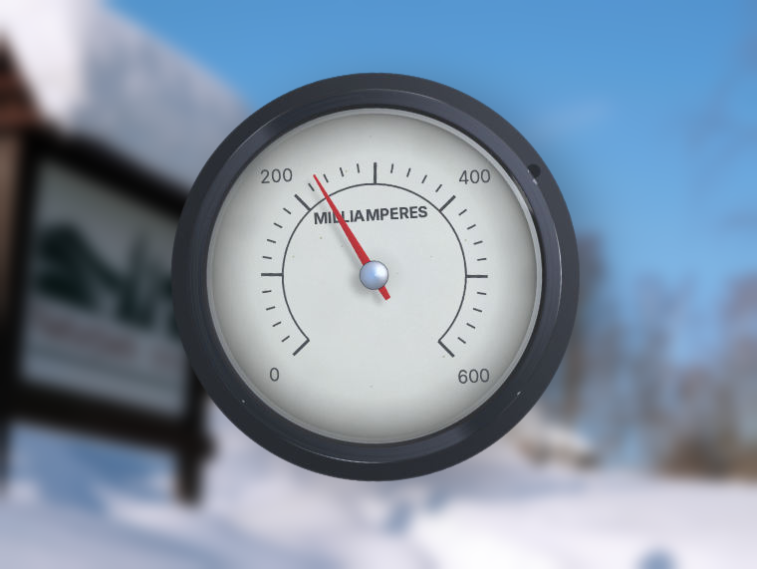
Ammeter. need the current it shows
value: 230 mA
